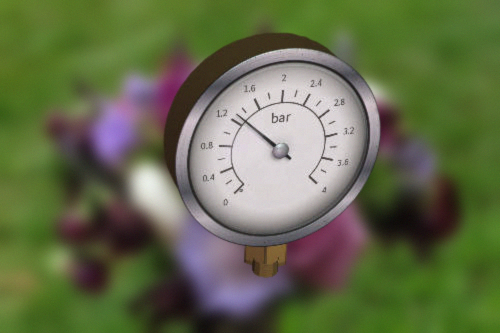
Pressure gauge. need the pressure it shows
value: 1.3 bar
